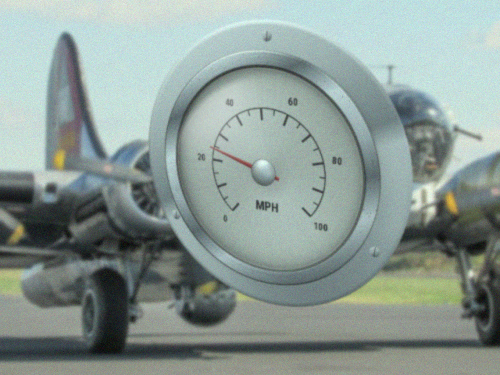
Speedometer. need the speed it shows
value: 25 mph
